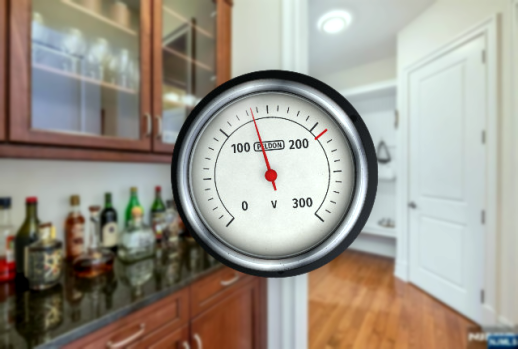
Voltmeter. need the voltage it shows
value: 135 V
